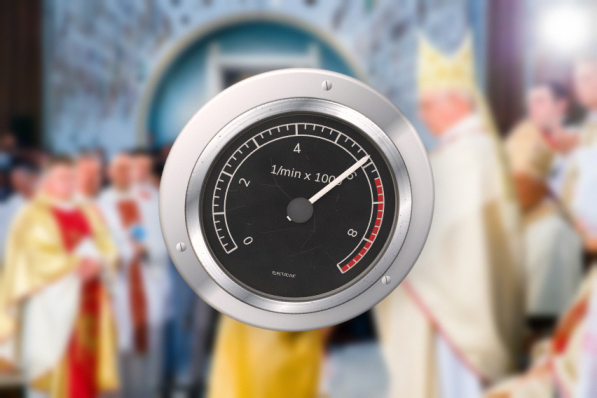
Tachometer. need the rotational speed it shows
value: 5800 rpm
